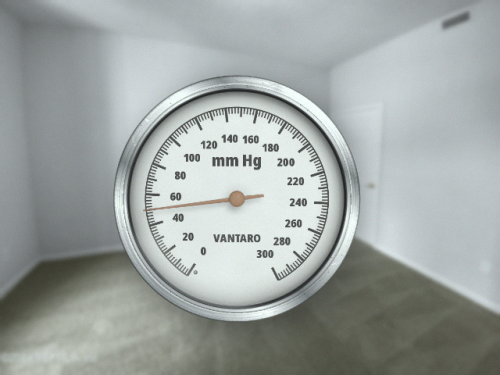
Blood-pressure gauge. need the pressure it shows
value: 50 mmHg
